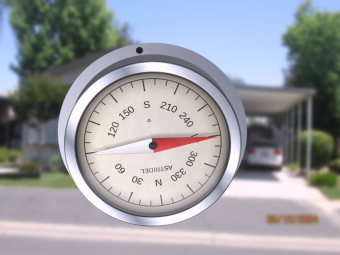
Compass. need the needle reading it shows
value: 270 °
